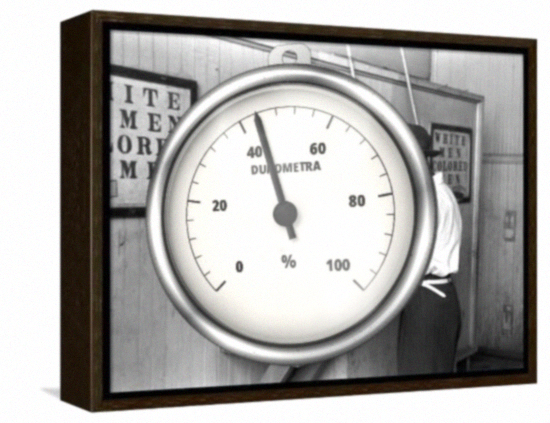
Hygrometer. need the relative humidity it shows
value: 44 %
